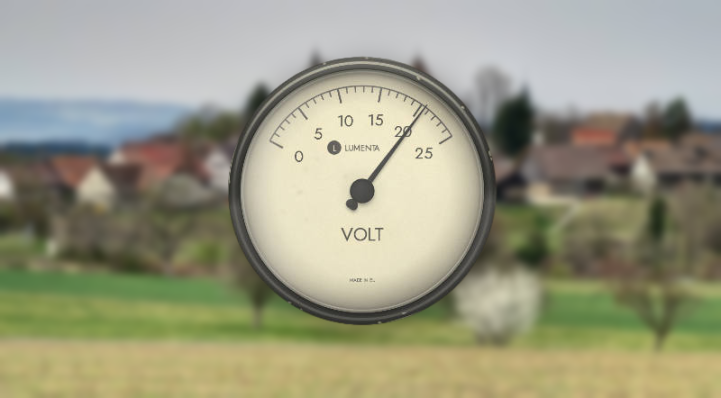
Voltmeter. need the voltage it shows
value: 20.5 V
